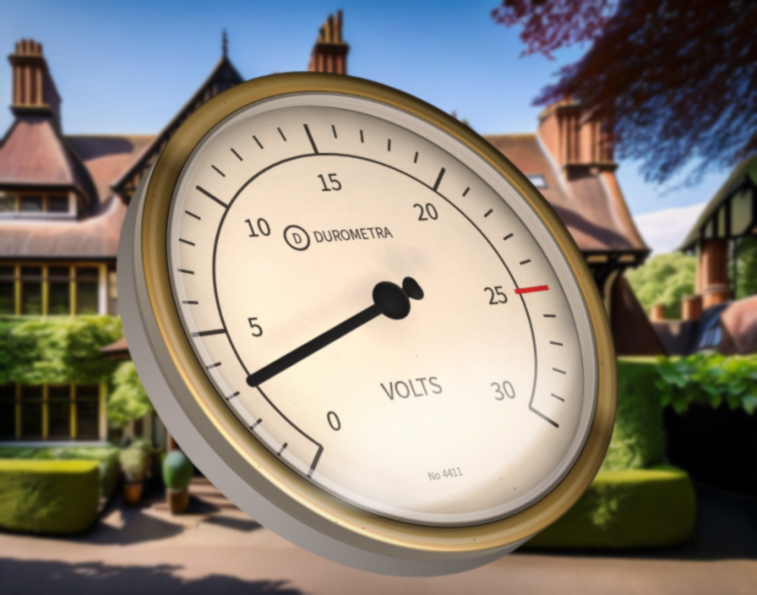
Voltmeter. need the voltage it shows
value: 3 V
